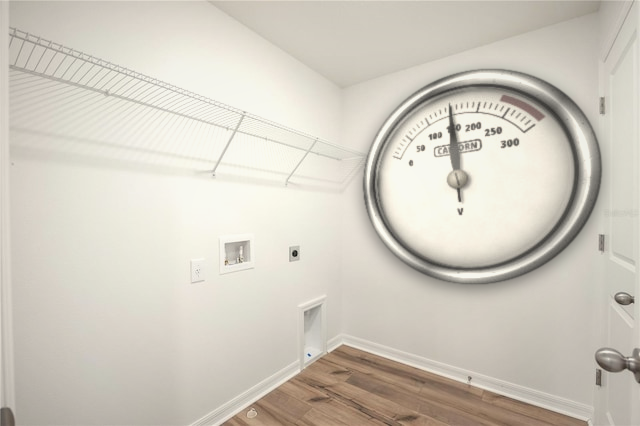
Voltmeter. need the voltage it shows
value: 150 V
